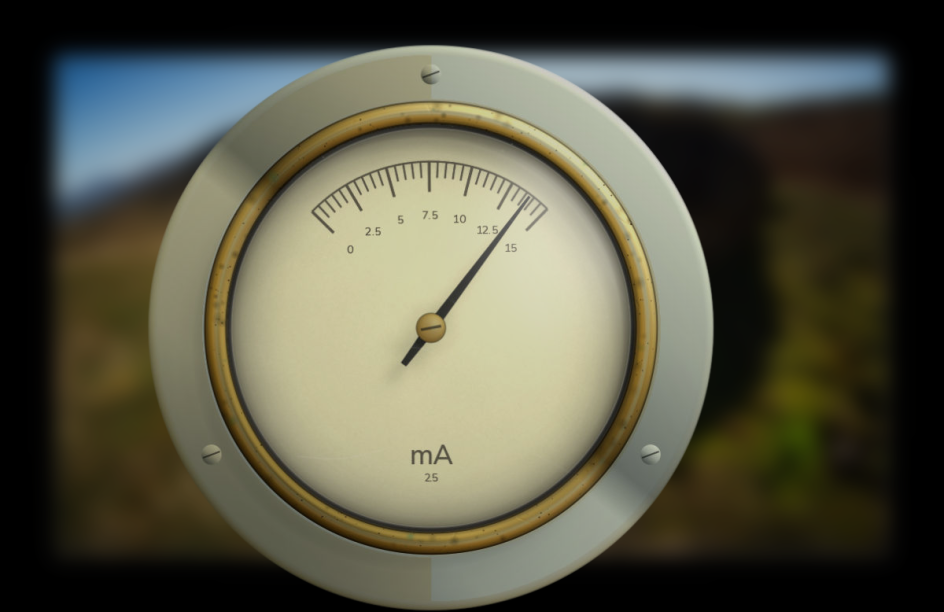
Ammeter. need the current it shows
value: 13.75 mA
